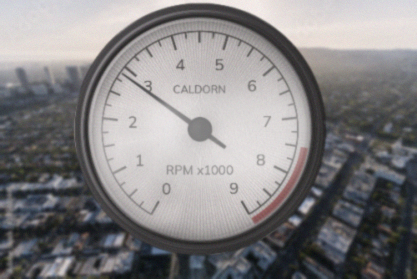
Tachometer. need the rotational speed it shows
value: 2875 rpm
